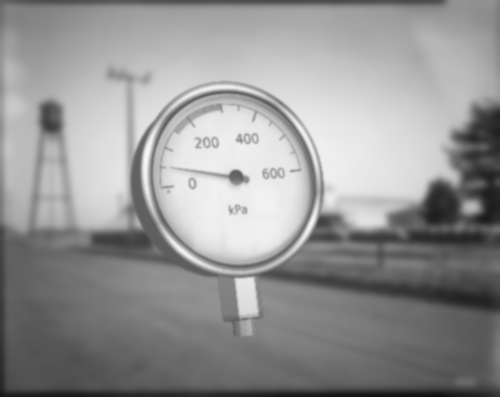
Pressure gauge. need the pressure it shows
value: 50 kPa
